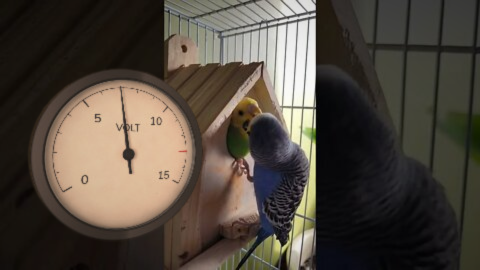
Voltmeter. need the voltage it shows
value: 7 V
